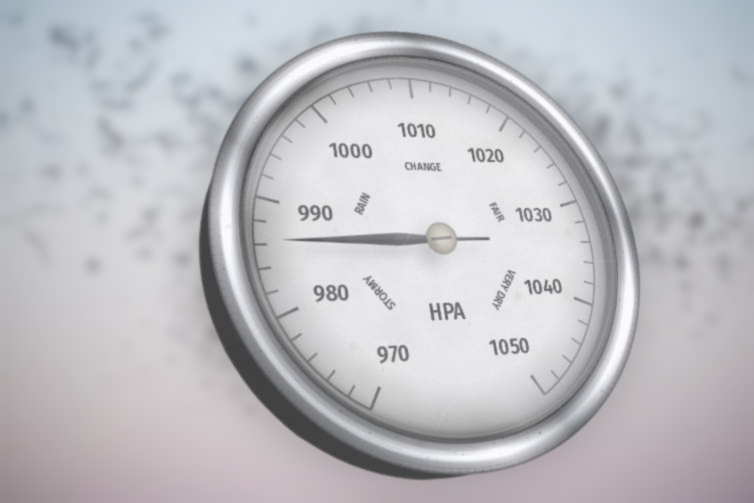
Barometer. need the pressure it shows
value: 986 hPa
